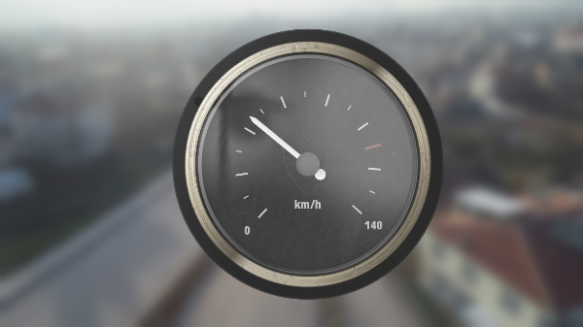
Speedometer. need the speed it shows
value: 45 km/h
